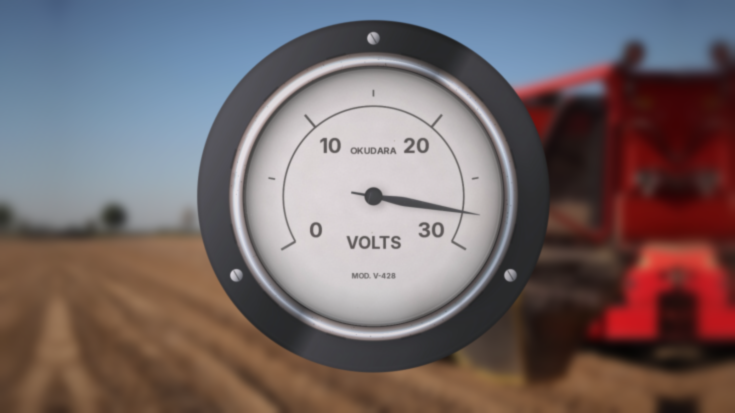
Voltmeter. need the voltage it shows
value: 27.5 V
